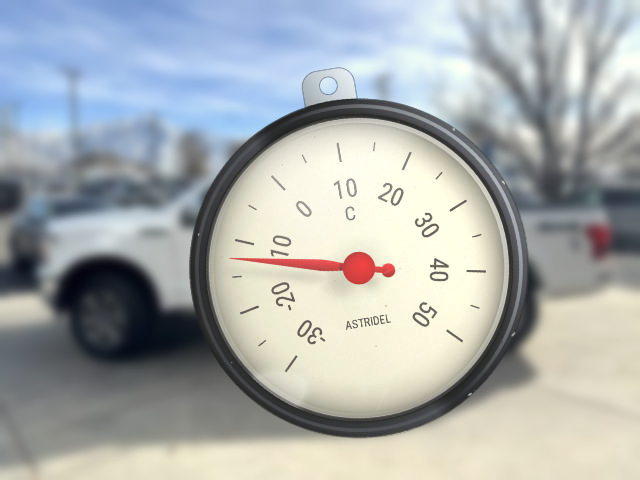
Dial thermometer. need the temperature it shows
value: -12.5 °C
